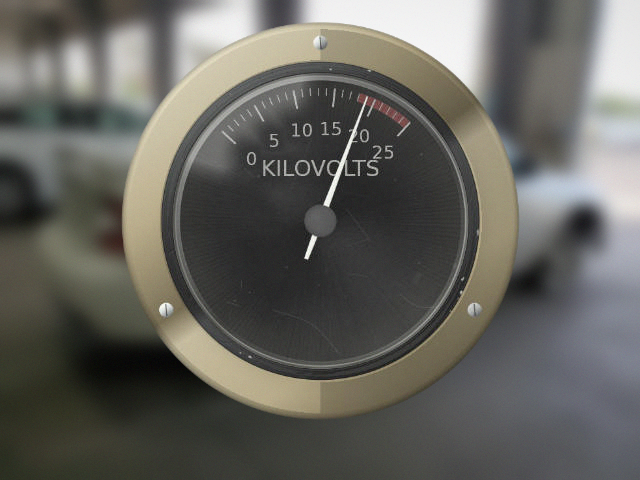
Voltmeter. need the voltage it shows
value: 19 kV
